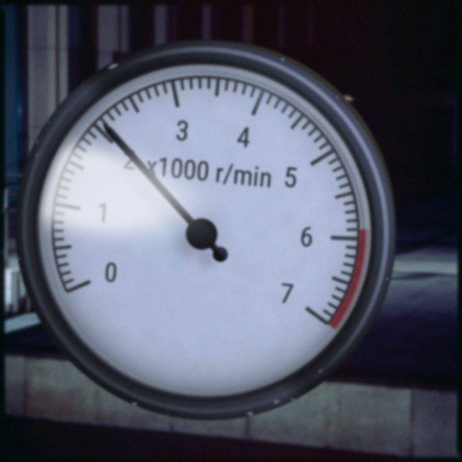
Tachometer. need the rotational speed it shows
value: 2100 rpm
